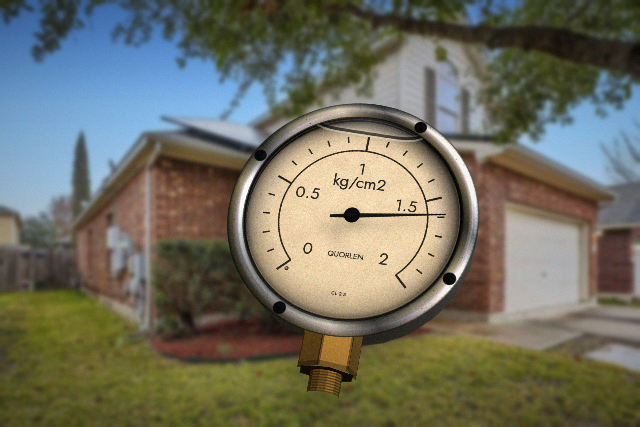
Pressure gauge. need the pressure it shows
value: 1.6 kg/cm²
